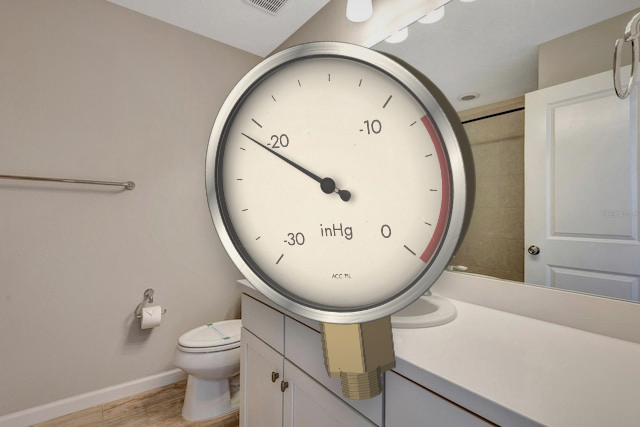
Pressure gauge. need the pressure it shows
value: -21 inHg
